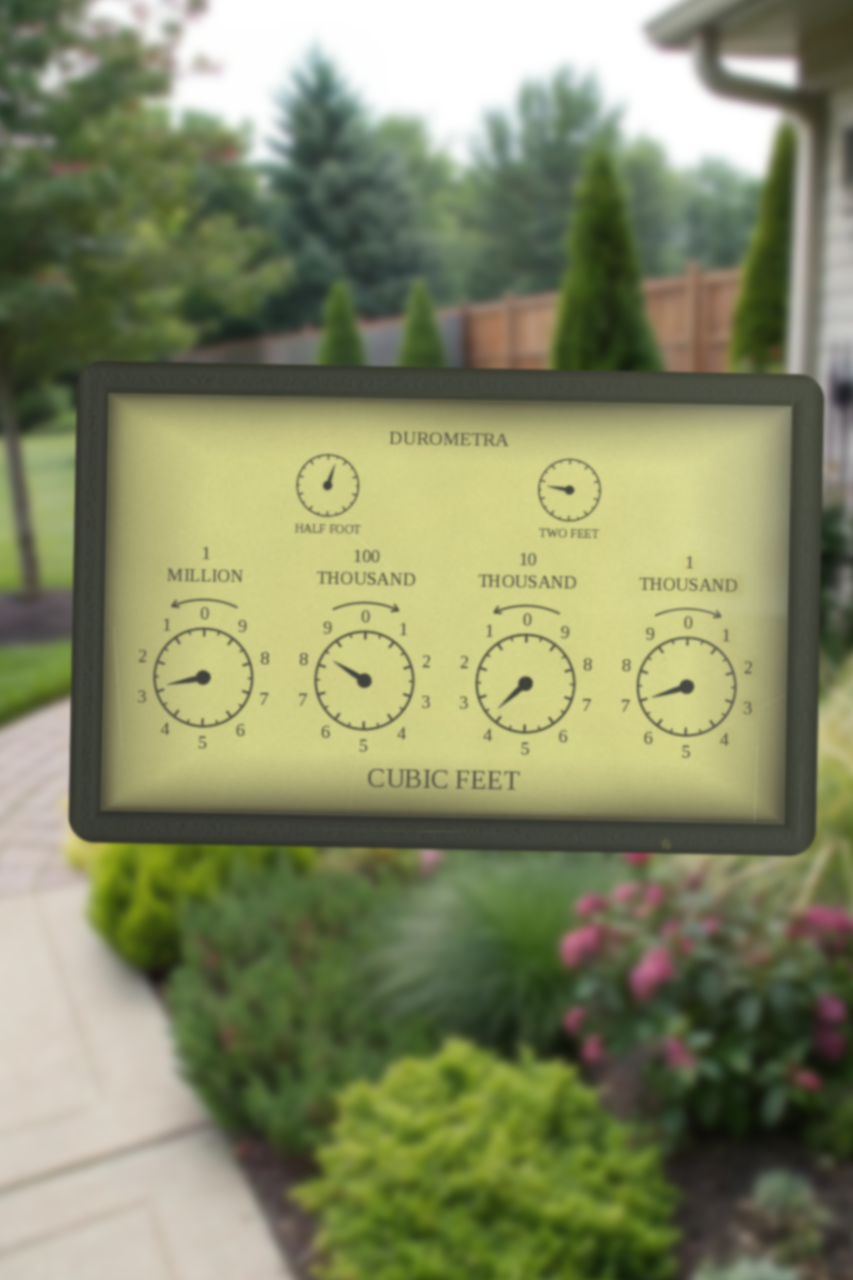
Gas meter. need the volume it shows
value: 283700 ft³
